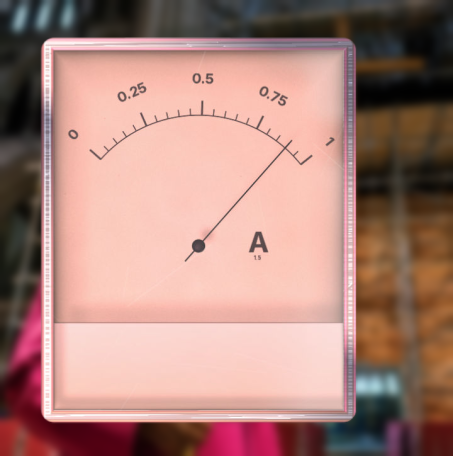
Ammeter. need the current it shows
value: 0.9 A
